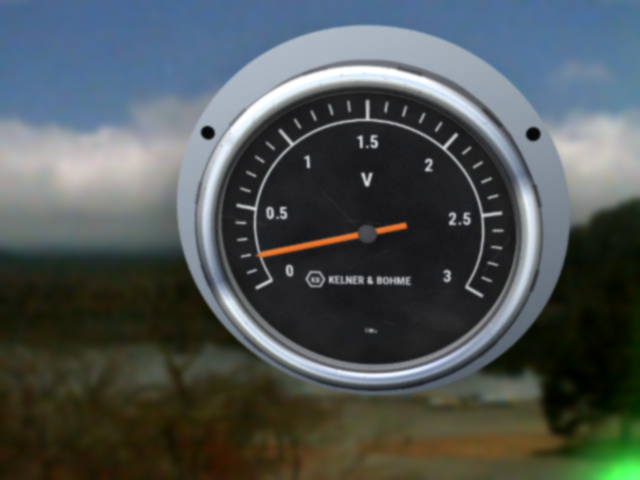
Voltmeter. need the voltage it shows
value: 0.2 V
